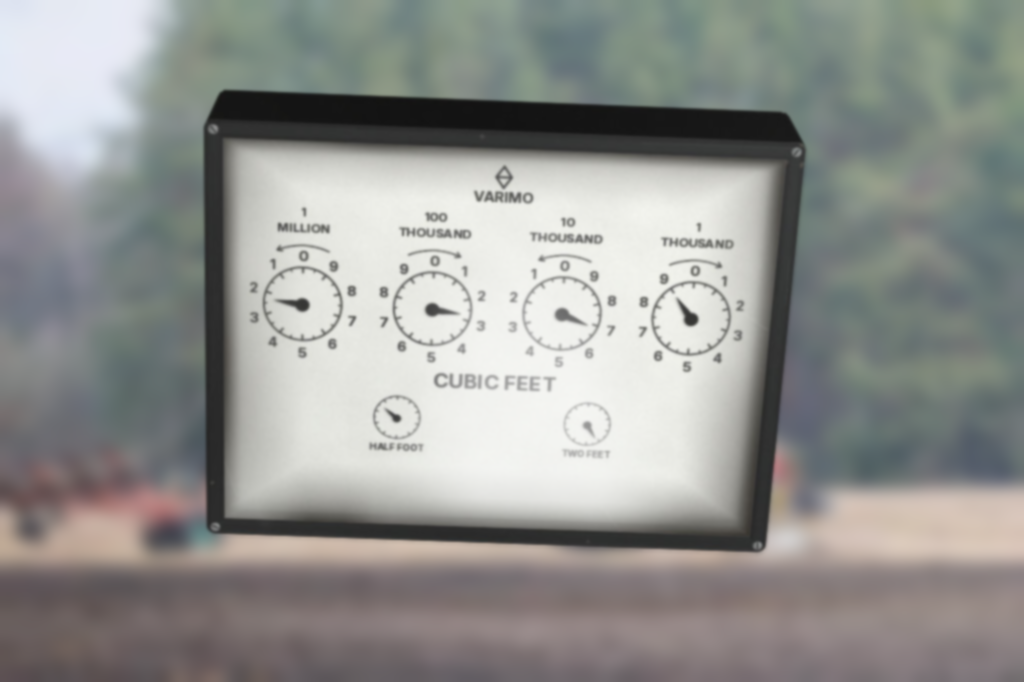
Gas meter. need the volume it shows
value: 226900 ft³
